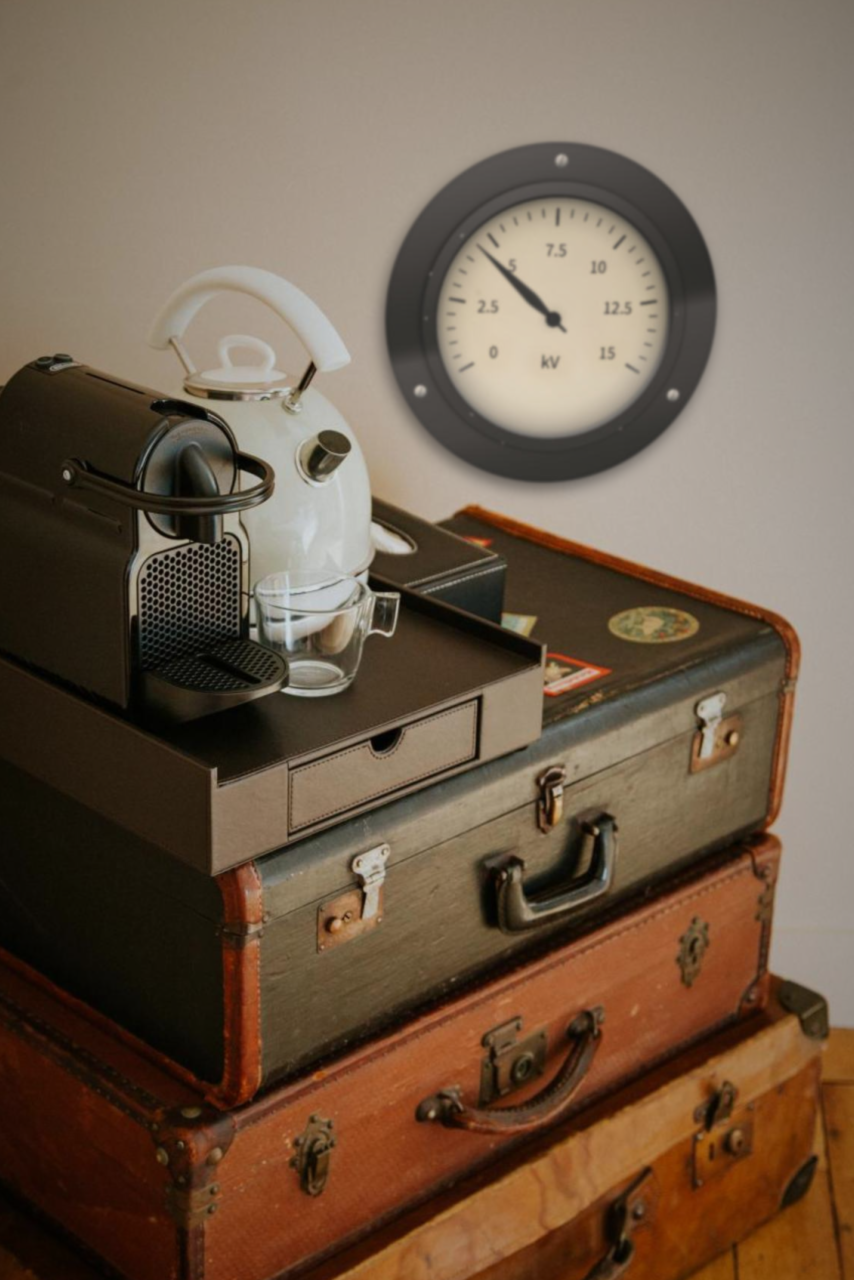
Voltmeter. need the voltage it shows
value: 4.5 kV
